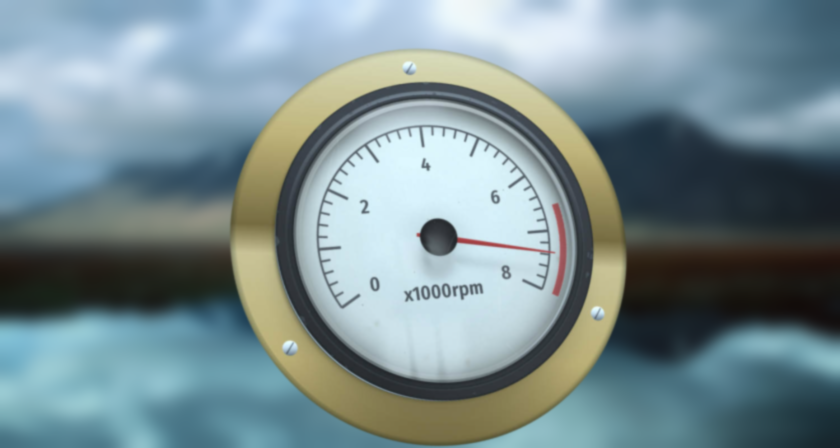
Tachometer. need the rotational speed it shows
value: 7400 rpm
